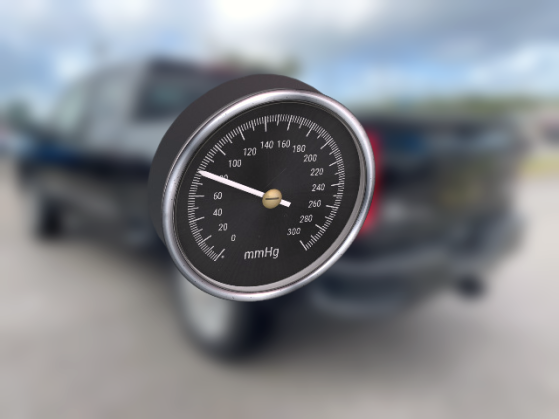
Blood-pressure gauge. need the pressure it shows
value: 80 mmHg
